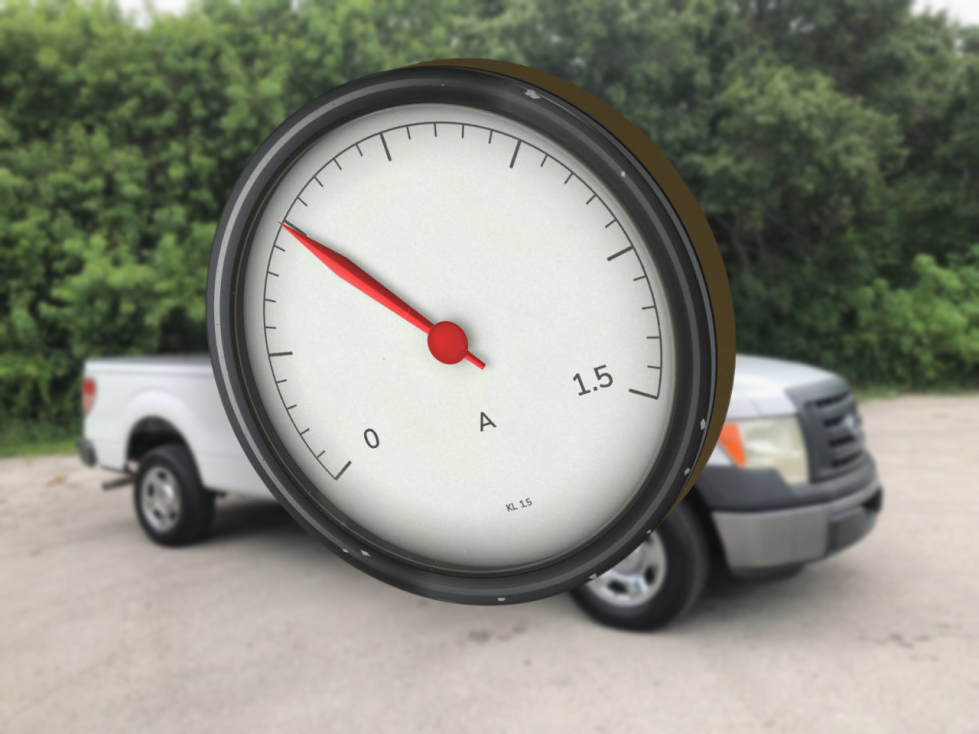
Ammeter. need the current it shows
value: 0.5 A
